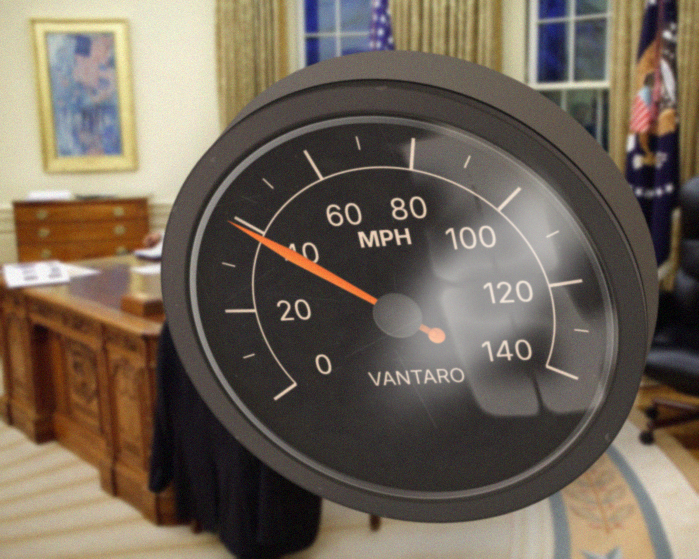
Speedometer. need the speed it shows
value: 40 mph
